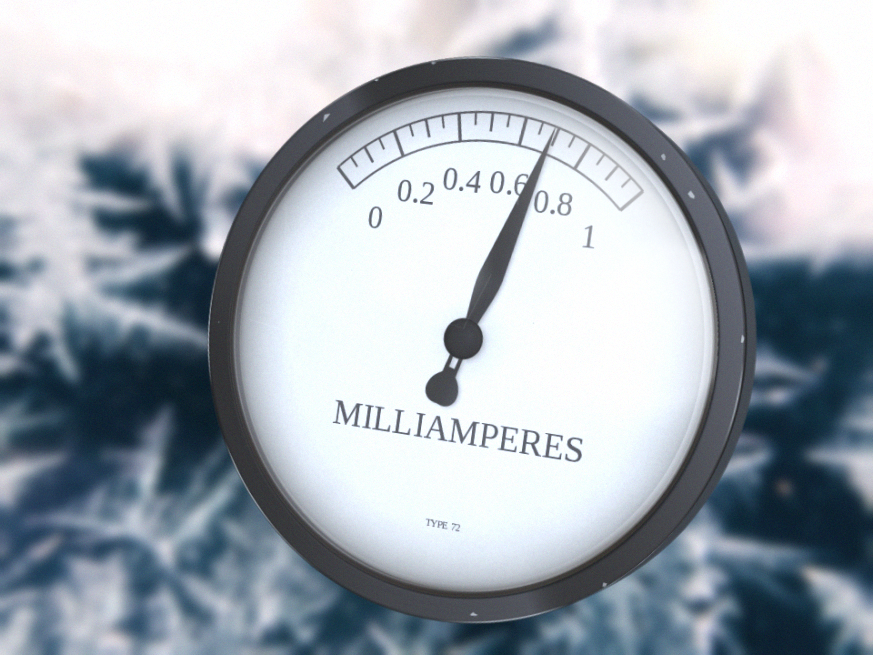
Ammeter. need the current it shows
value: 0.7 mA
